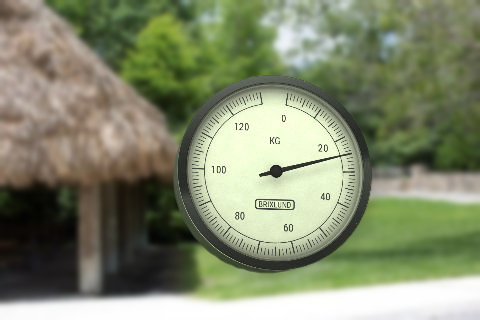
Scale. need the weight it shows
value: 25 kg
